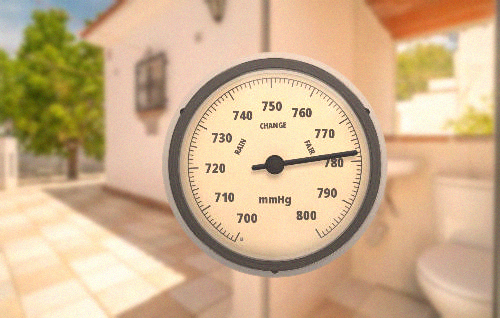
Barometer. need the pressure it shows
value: 778 mmHg
